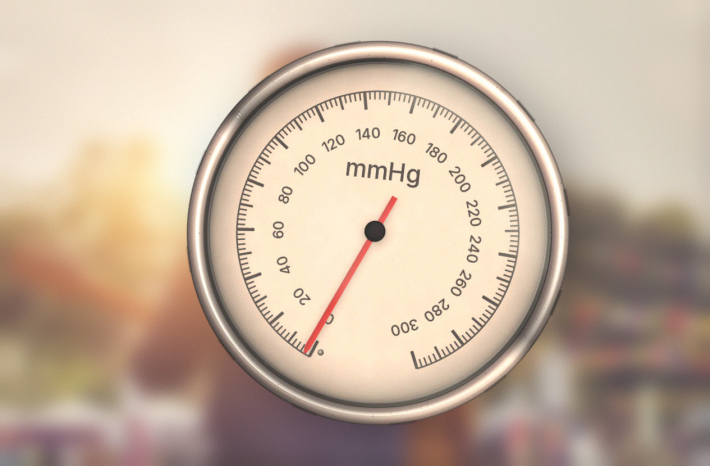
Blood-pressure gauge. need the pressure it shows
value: 2 mmHg
